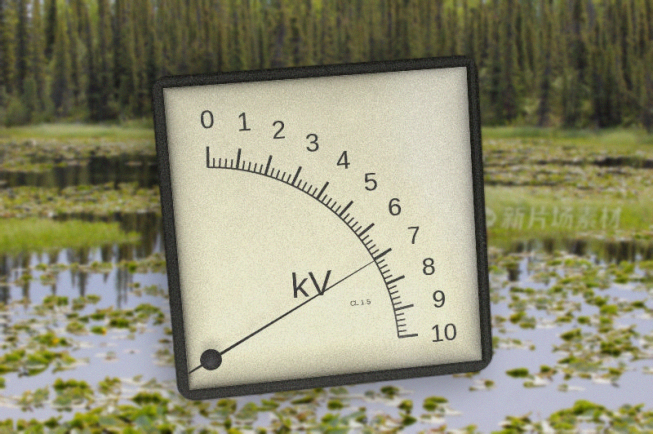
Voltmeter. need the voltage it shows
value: 7 kV
